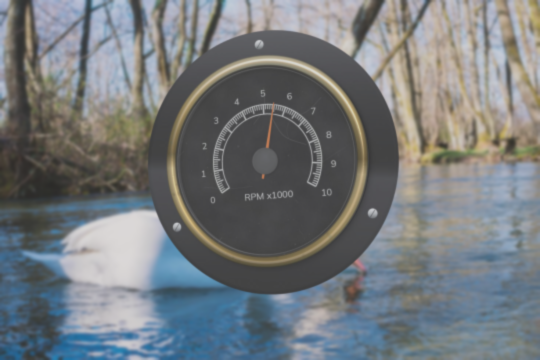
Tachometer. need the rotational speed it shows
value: 5500 rpm
